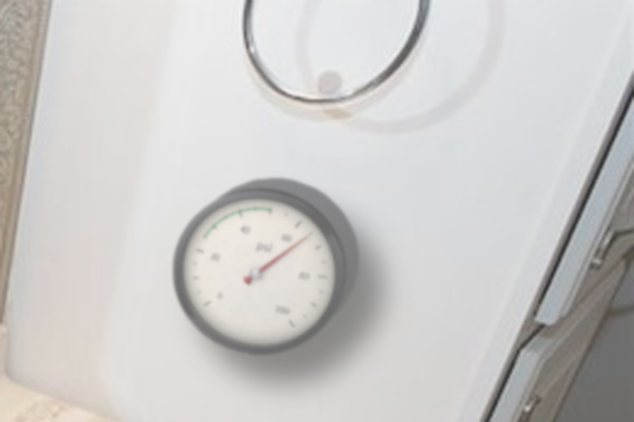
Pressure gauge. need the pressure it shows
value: 65 psi
